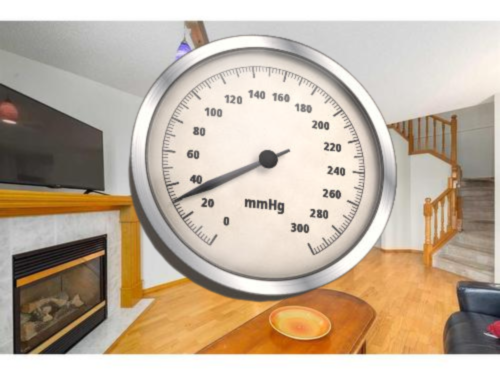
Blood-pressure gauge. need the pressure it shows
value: 30 mmHg
